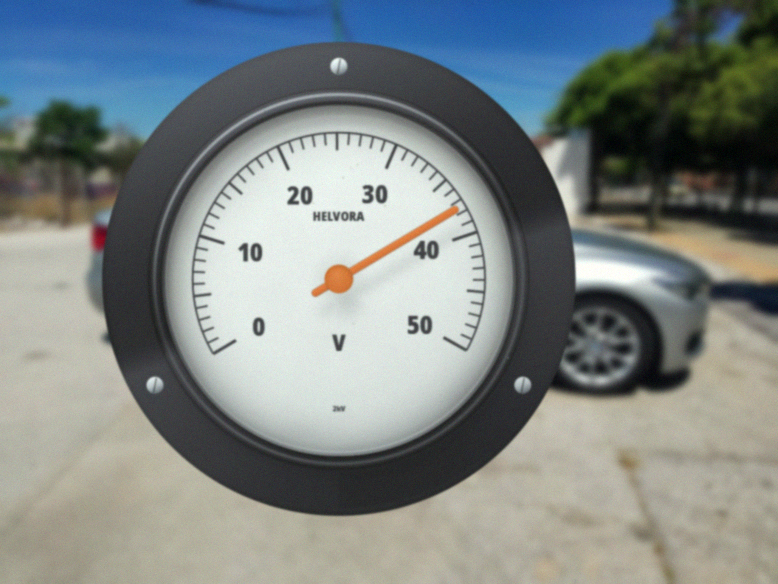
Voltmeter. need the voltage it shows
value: 37.5 V
